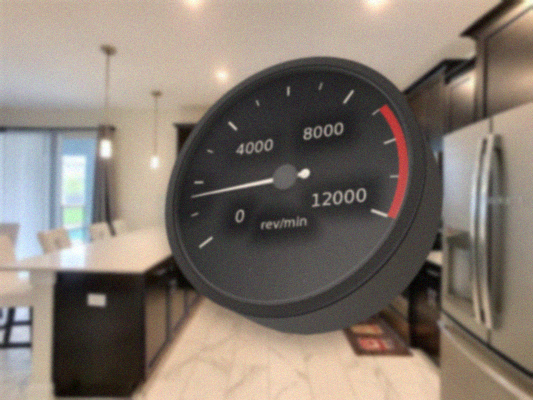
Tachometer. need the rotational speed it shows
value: 1500 rpm
